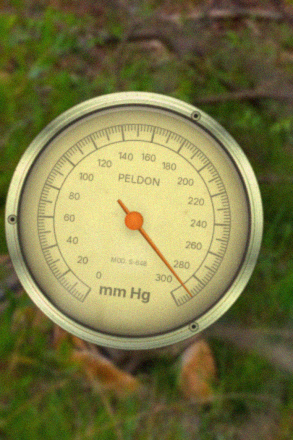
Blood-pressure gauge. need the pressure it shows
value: 290 mmHg
